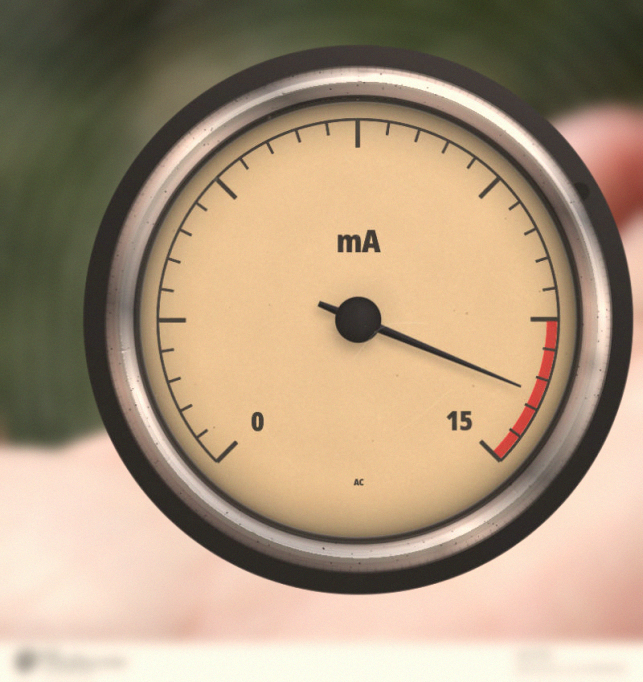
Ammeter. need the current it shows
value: 13.75 mA
